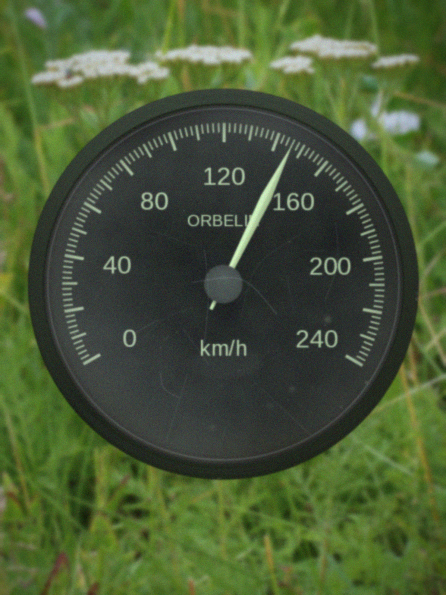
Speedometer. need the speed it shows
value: 146 km/h
